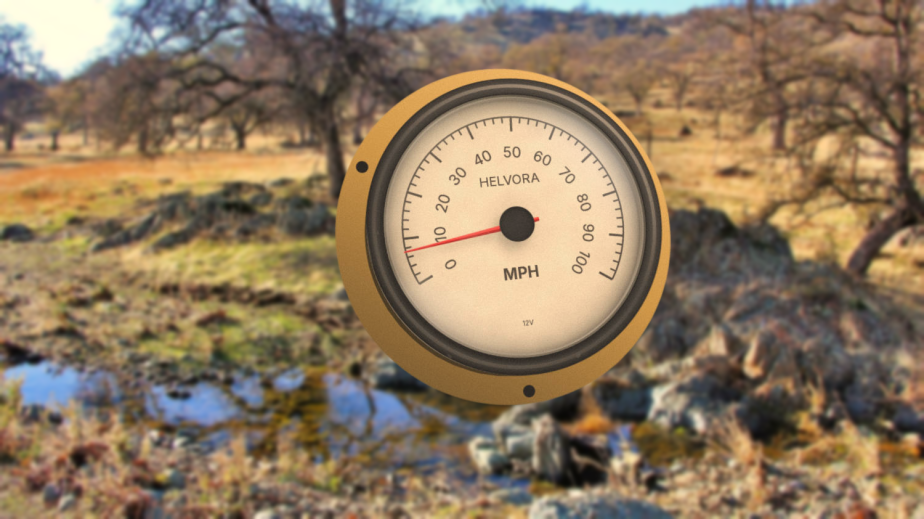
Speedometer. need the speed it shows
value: 7 mph
